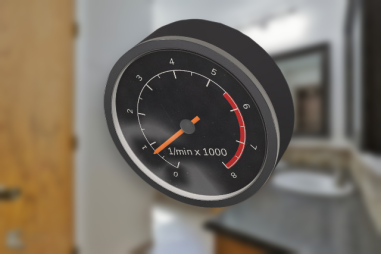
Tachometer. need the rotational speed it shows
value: 750 rpm
